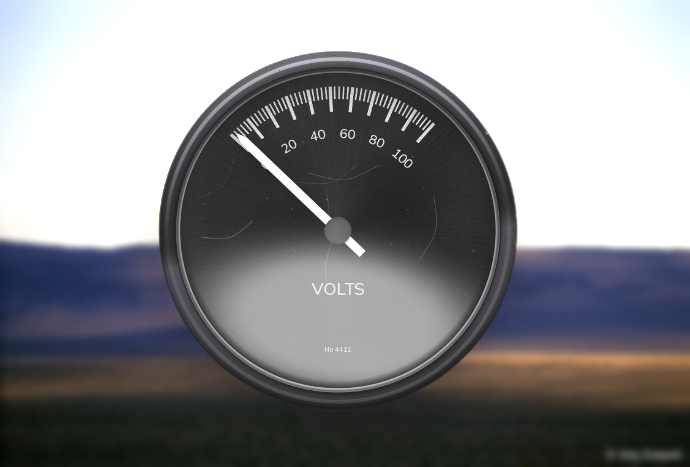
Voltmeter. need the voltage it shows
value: 2 V
